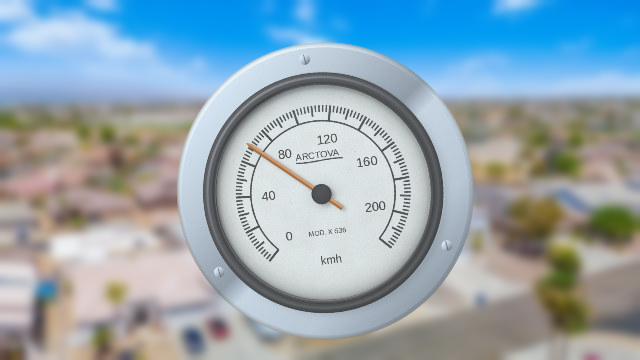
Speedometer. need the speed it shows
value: 70 km/h
